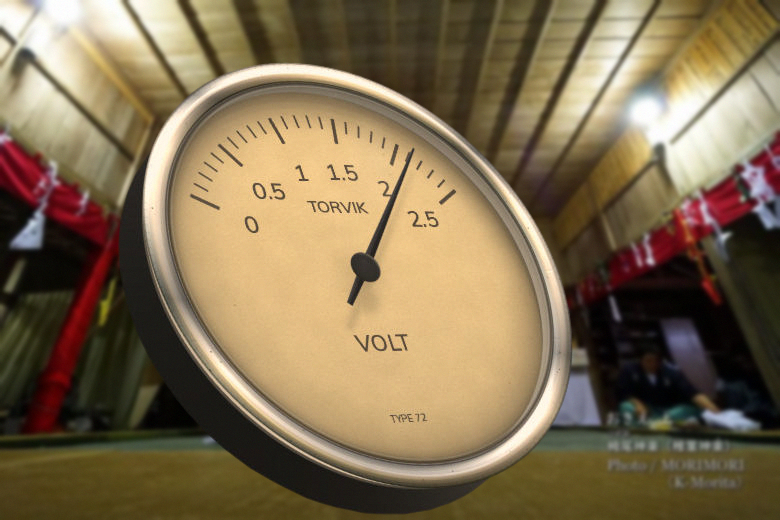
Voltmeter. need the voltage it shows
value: 2.1 V
